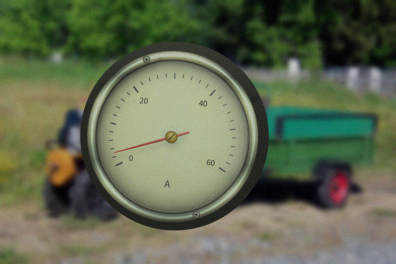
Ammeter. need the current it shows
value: 3 A
